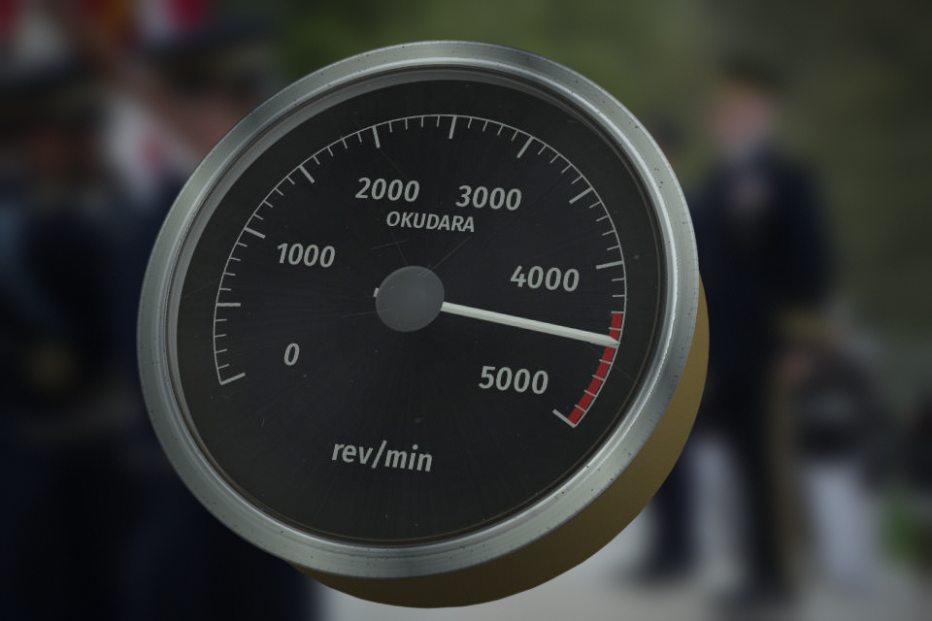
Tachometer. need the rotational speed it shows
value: 4500 rpm
